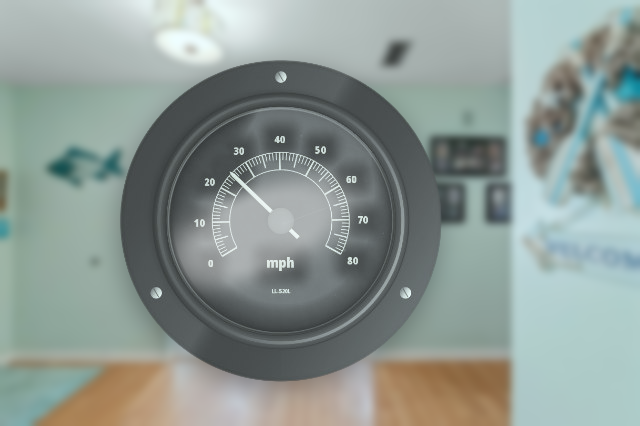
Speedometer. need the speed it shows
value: 25 mph
